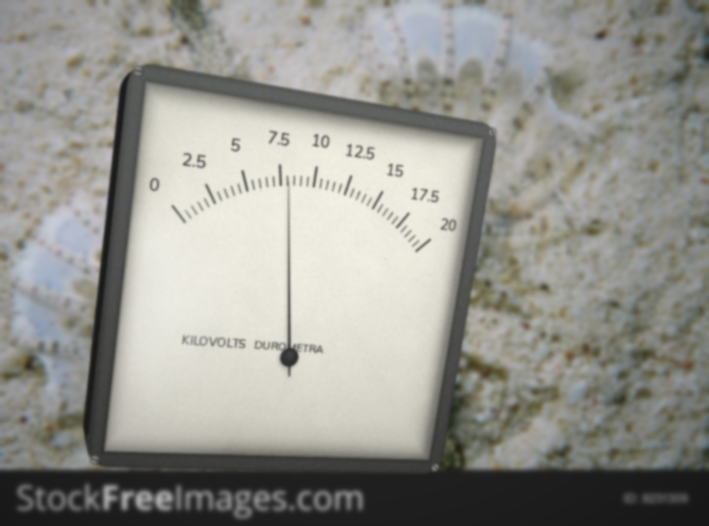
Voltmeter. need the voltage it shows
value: 8 kV
